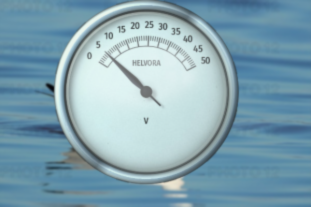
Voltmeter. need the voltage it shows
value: 5 V
